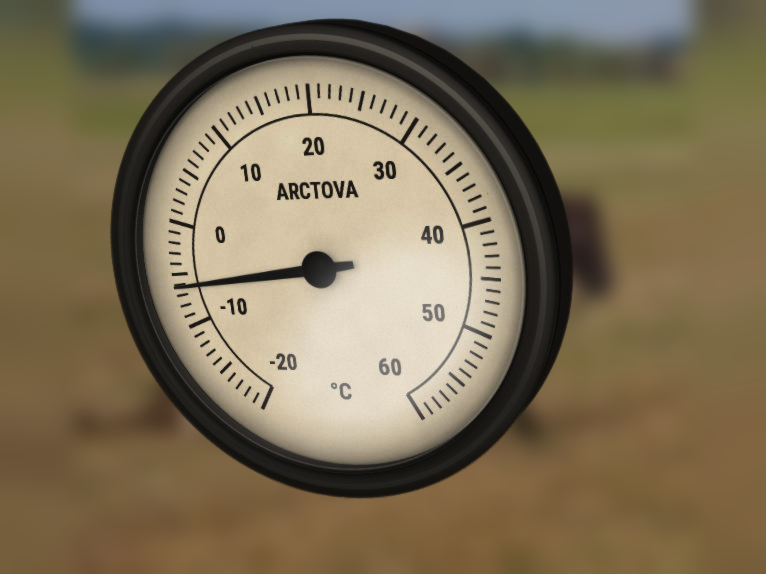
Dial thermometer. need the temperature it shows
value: -6 °C
